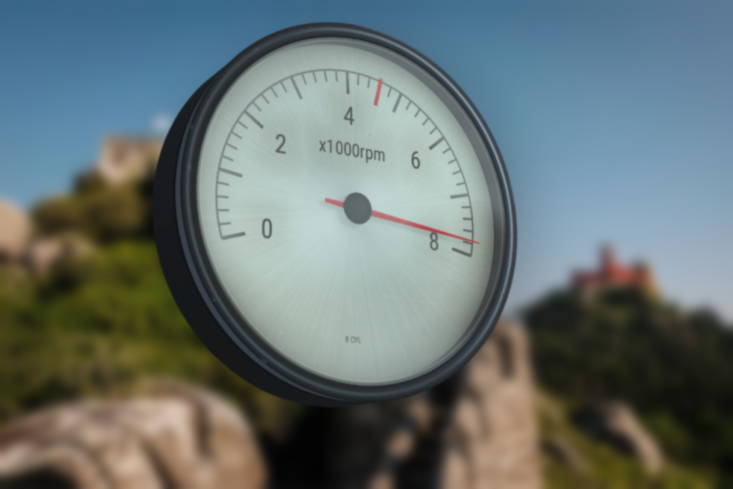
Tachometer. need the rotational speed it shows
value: 7800 rpm
